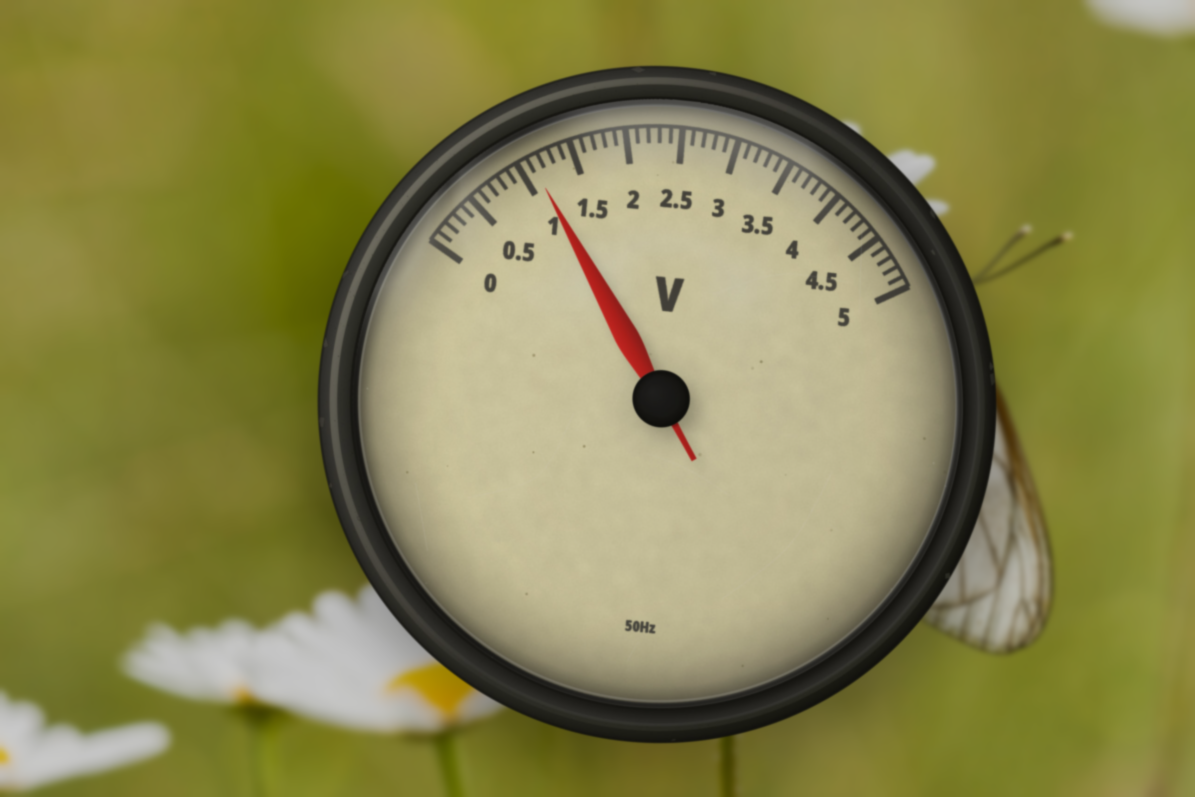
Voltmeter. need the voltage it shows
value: 1.1 V
